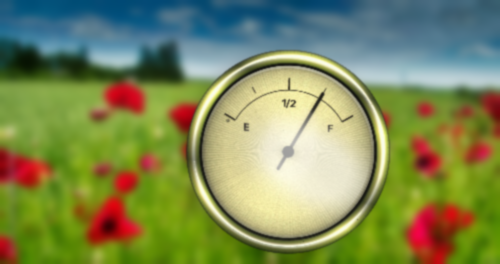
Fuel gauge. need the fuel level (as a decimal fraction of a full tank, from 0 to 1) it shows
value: 0.75
